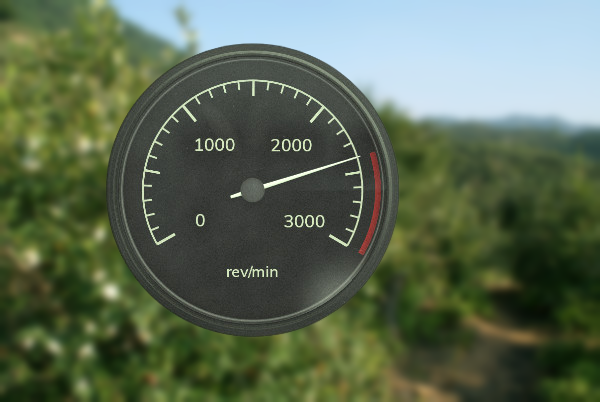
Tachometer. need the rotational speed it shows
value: 2400 rpm
